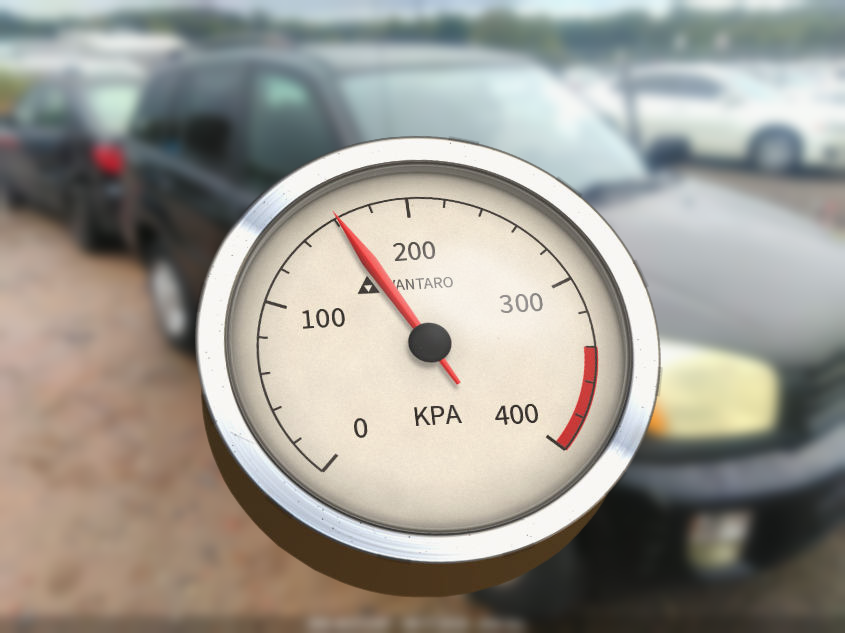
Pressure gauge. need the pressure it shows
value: 160 kPa
